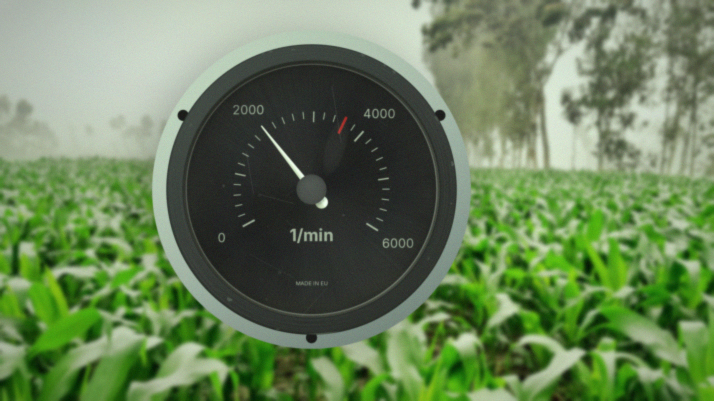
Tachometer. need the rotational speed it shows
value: 2000 rpm
